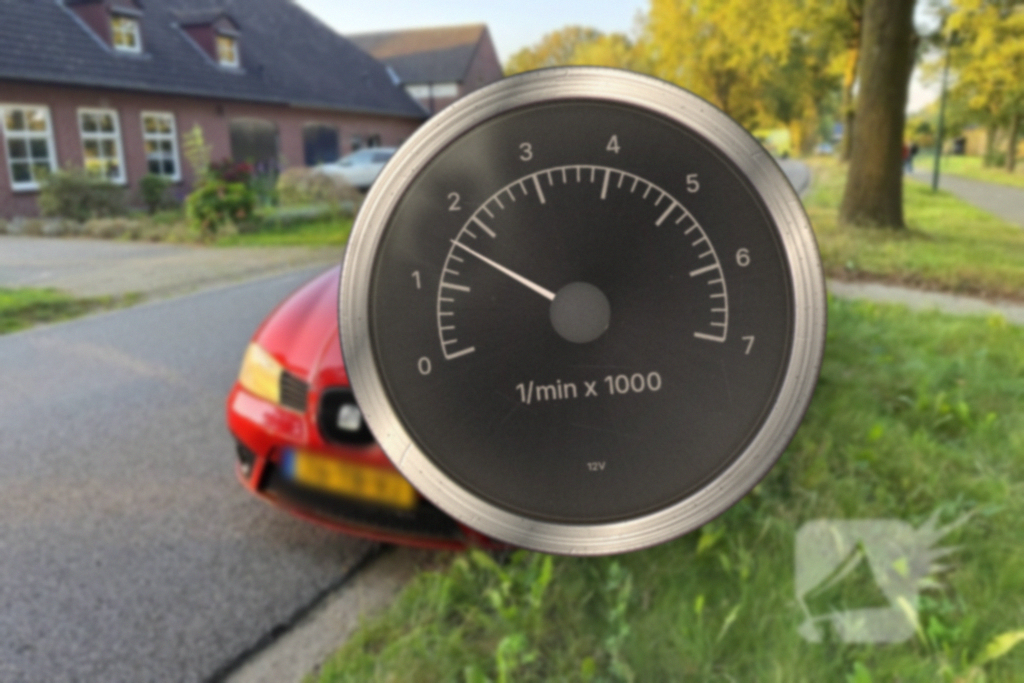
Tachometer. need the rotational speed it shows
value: 1600 rpm
